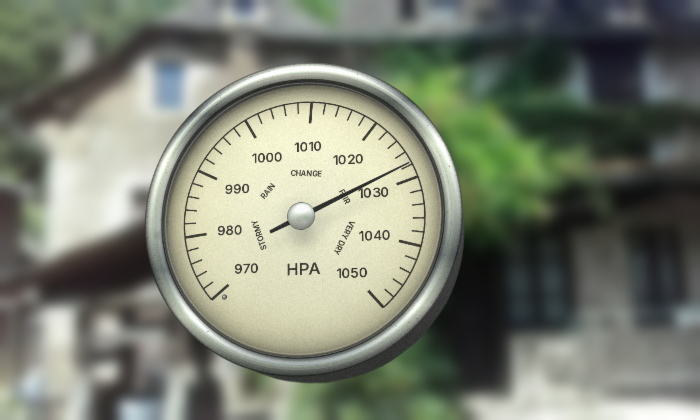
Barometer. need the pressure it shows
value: 1028 hPa
